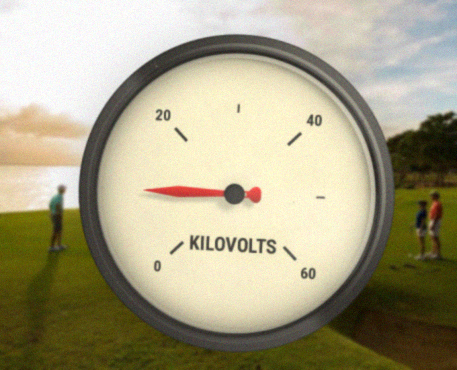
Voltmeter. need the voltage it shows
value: 10 kV
